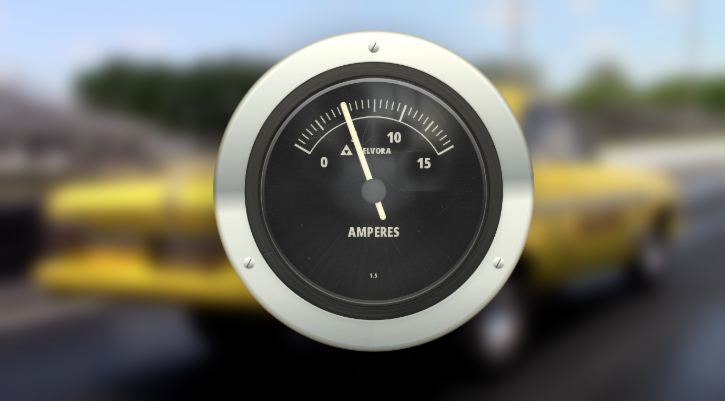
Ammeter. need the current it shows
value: 5 A
